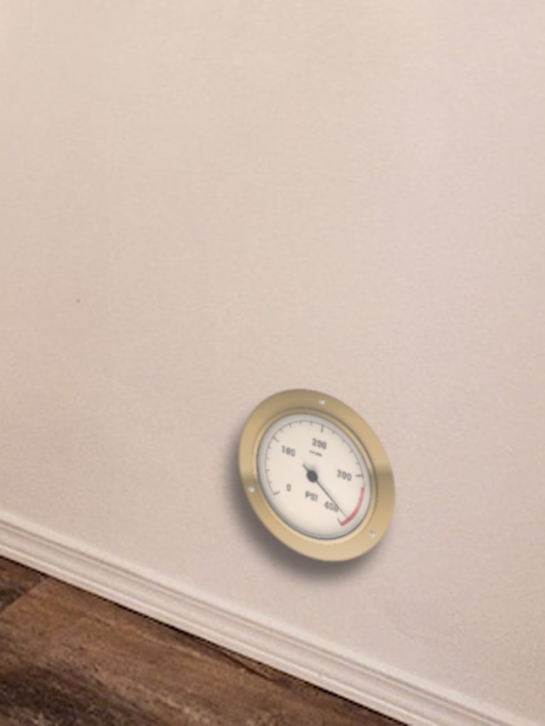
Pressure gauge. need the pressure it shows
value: 380 psi
